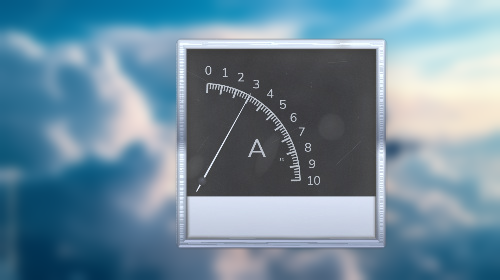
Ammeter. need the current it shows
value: 3 A
